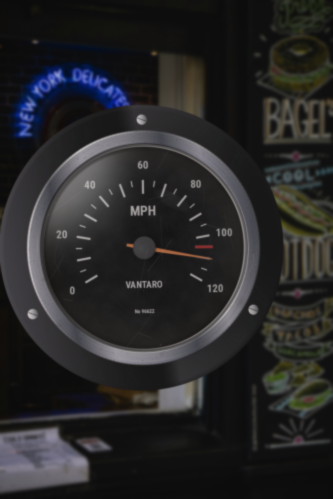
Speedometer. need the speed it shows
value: 110 mph
